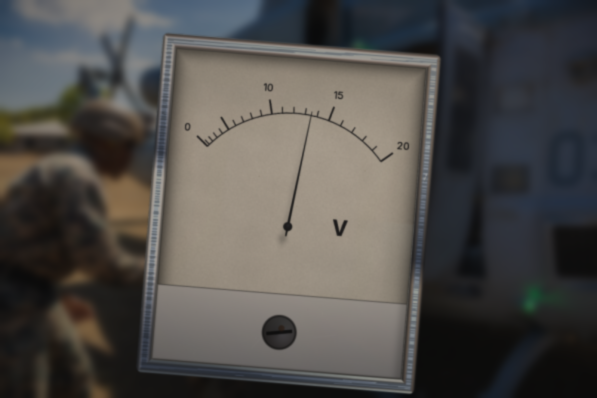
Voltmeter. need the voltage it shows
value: 13.5 V
